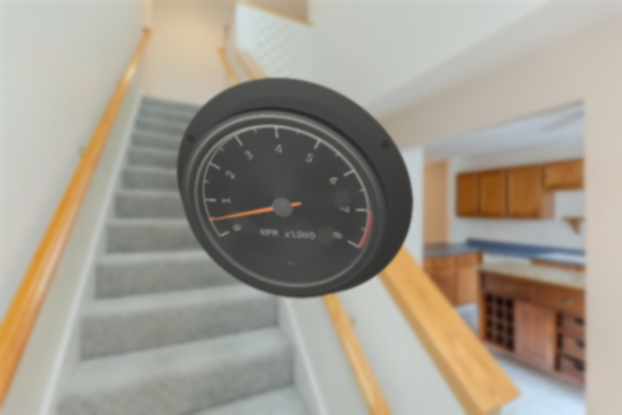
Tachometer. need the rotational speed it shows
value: 500 rpm
